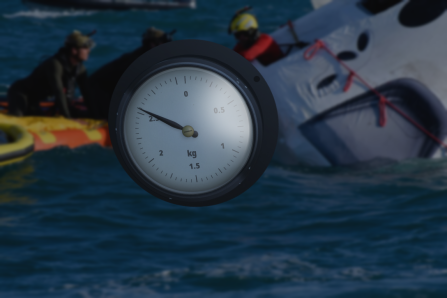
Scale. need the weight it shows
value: 2.55 kg
